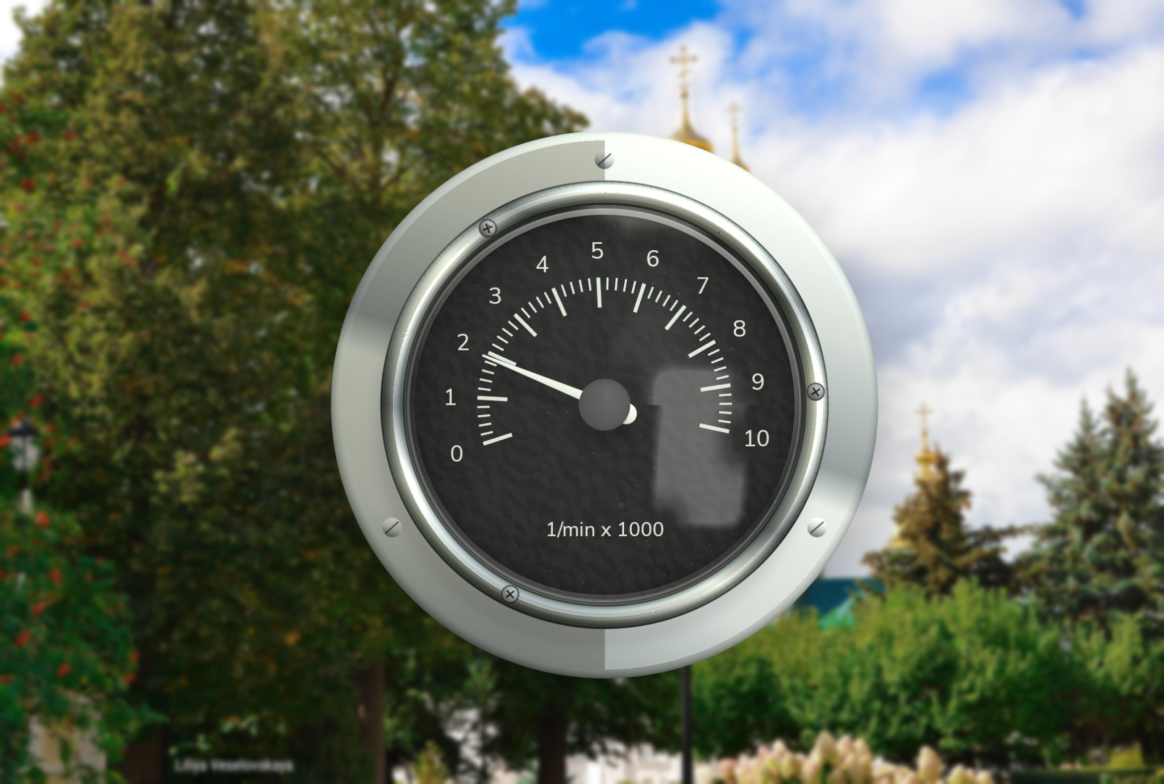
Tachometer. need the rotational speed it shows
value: 1900 rpm
